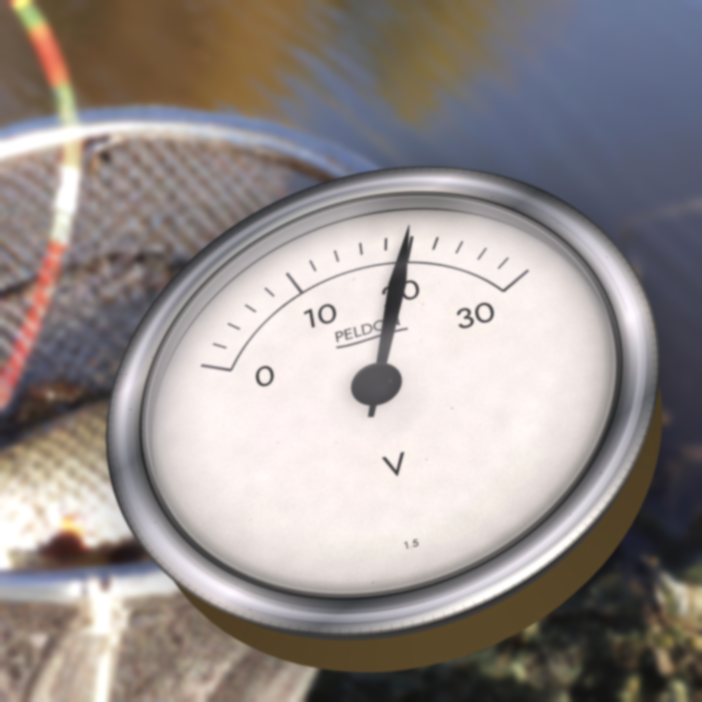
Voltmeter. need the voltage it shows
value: 20 V
